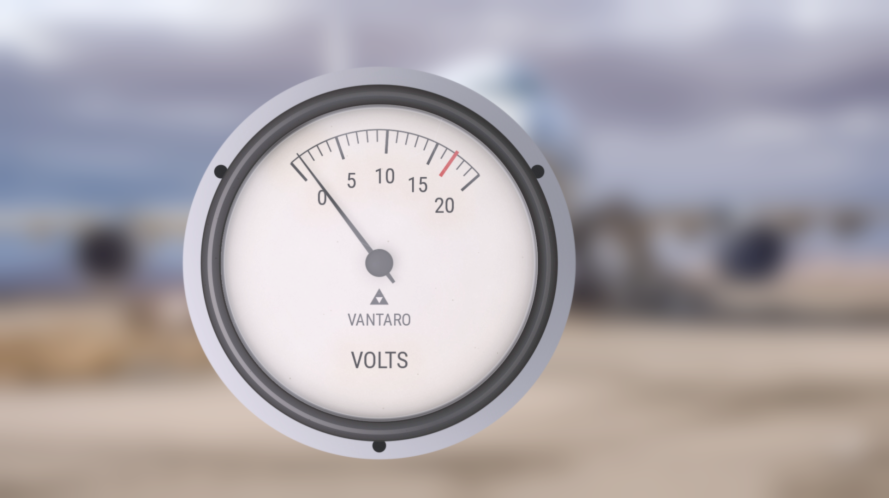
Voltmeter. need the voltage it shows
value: 1 V
